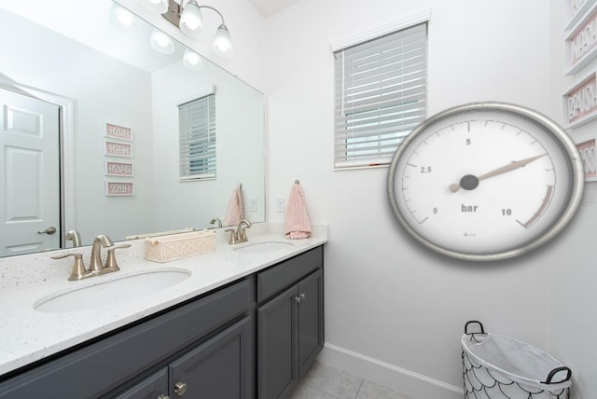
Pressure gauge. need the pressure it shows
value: 7.5 bar
